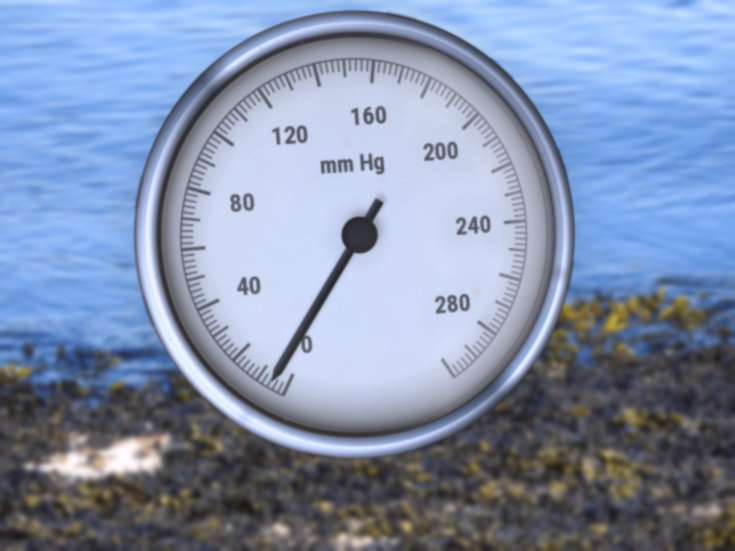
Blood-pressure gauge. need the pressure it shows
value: 6 mmHg
